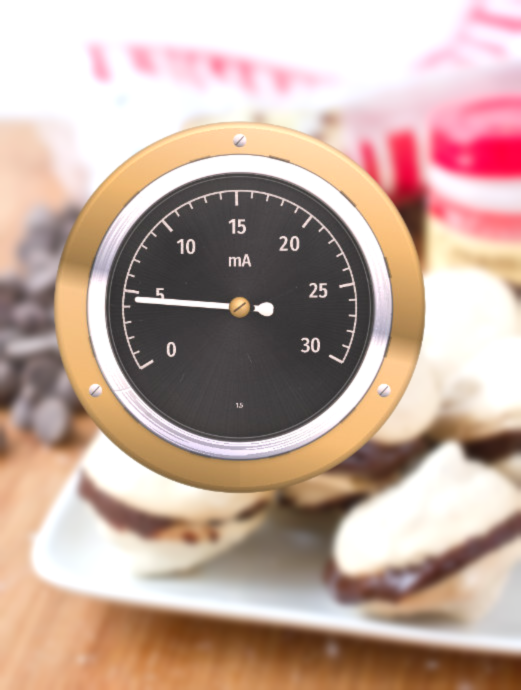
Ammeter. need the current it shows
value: 4.5 mA
